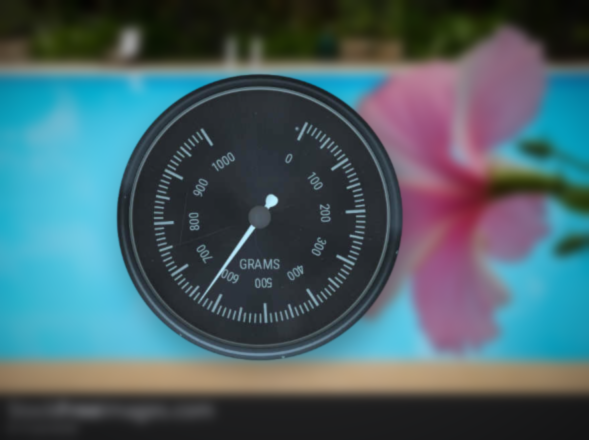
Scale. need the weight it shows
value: 630 g
